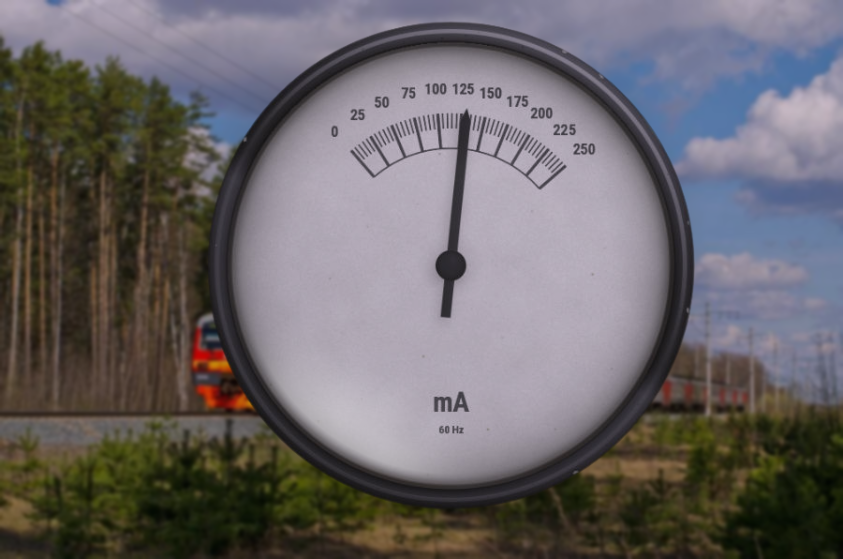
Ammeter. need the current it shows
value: 130 mA
